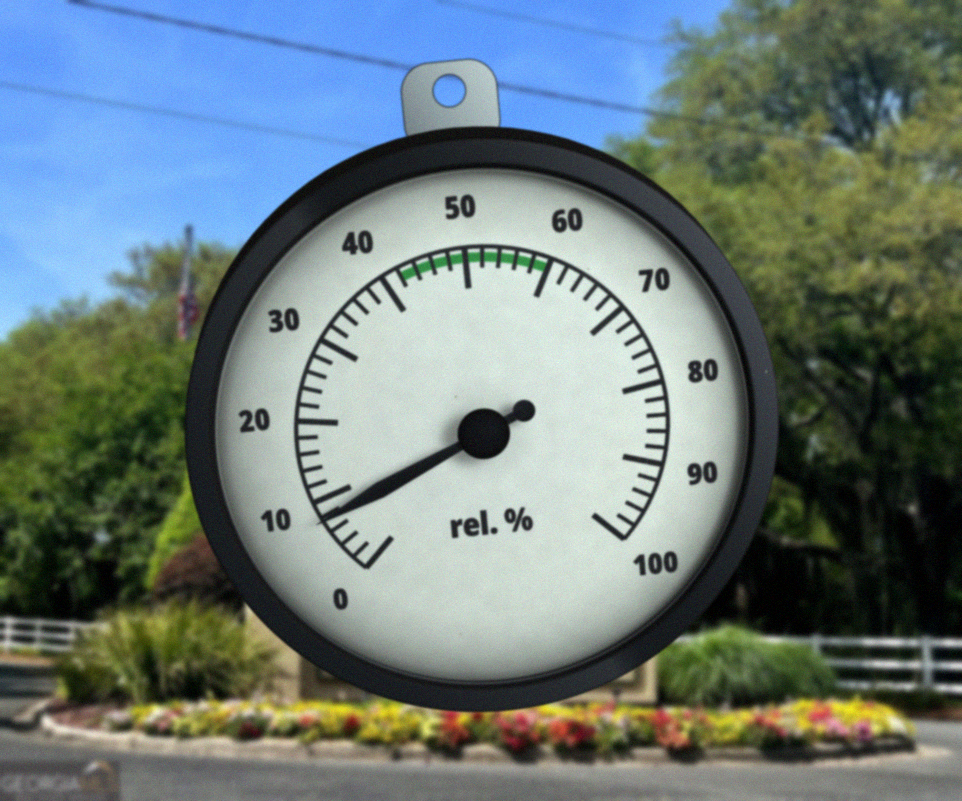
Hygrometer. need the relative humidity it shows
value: 8 %
